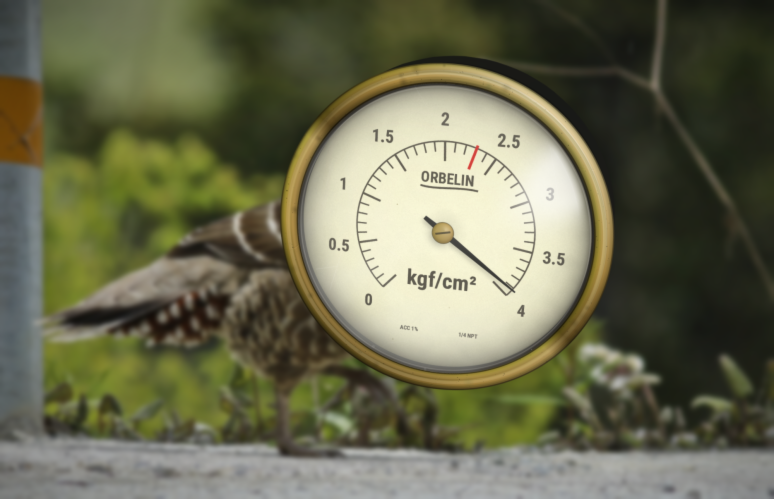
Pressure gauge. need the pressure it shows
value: 3.9 kg/cm²
